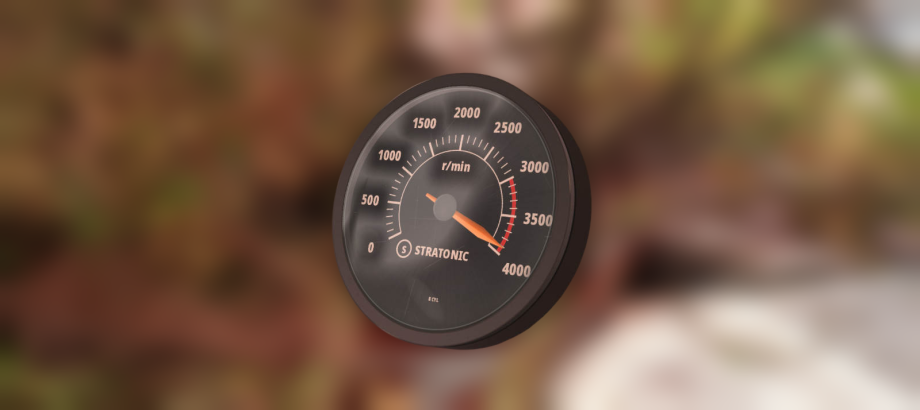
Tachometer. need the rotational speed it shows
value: 3900 rpm
